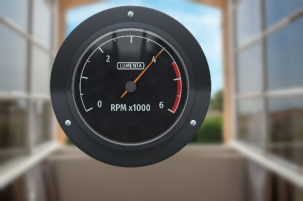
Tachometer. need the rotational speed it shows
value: 4000 rpm
